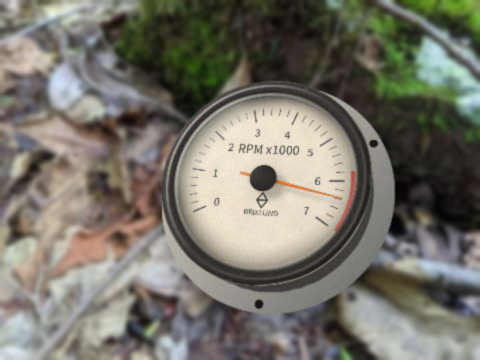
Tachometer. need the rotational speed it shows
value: 6400 rpm
